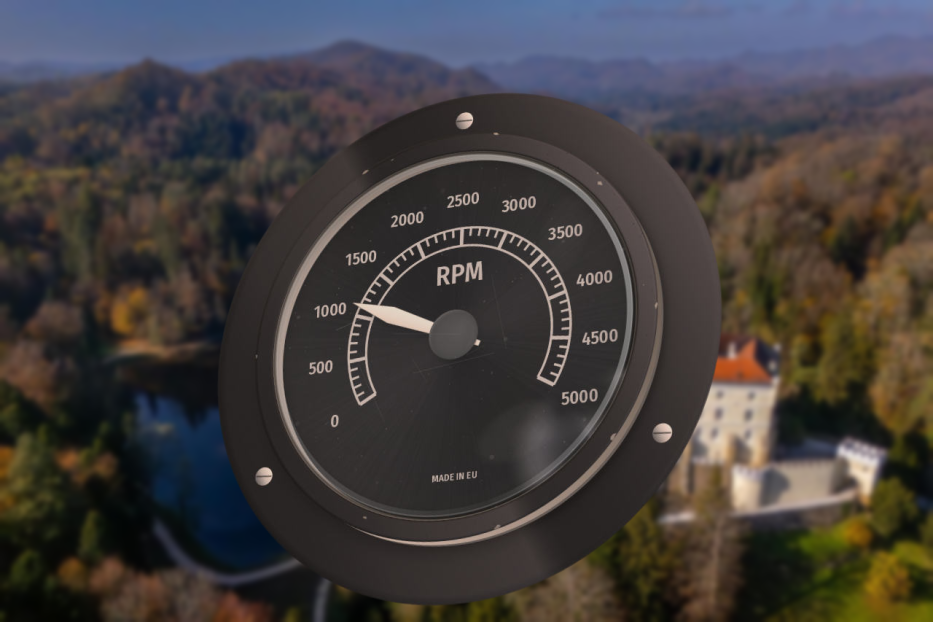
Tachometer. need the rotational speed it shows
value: 1100 rpm
